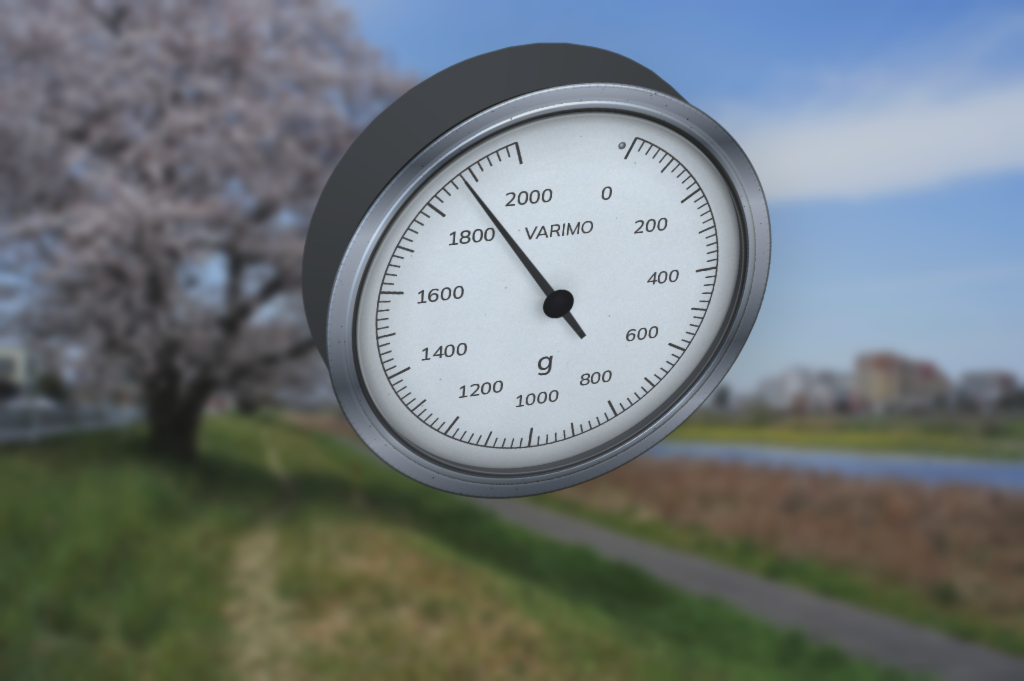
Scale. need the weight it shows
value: 1880 g
